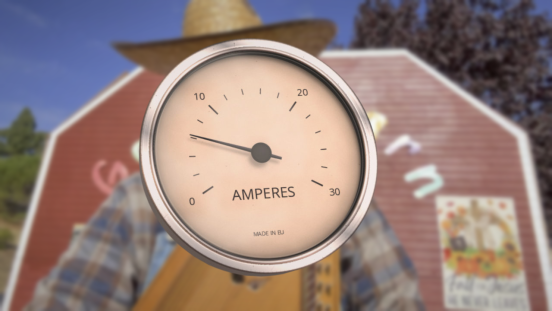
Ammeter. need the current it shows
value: 6 A
